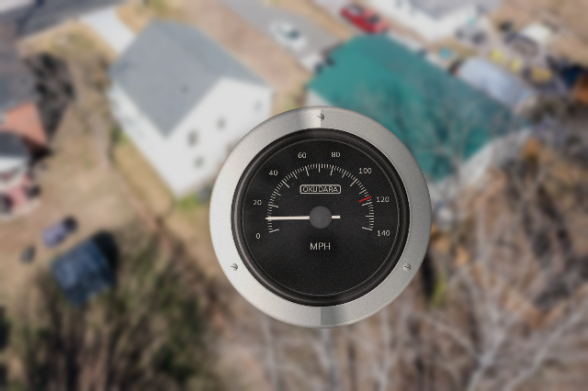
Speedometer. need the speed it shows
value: 10 mph
